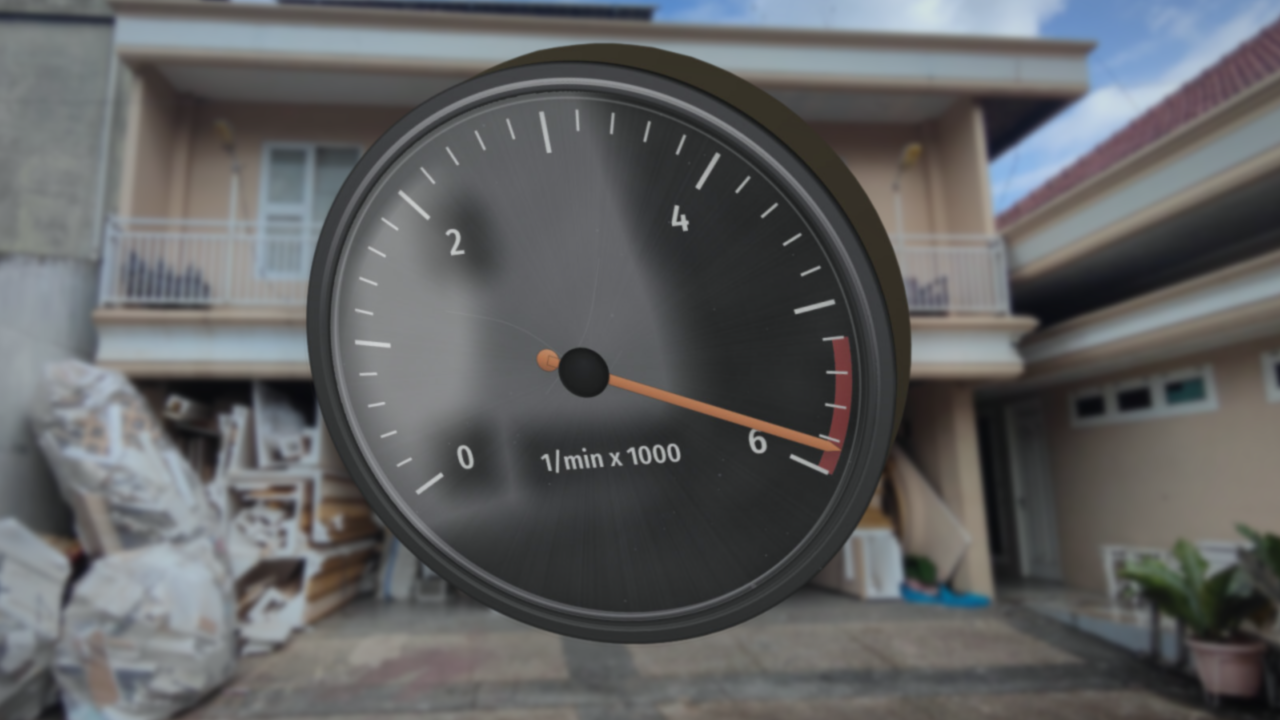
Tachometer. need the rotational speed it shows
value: 5800 rpm
